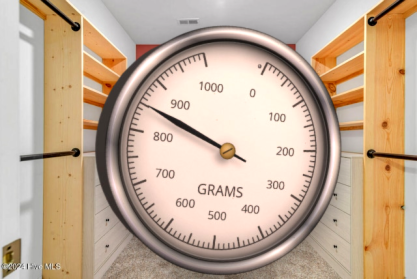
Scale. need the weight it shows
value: 850 g
